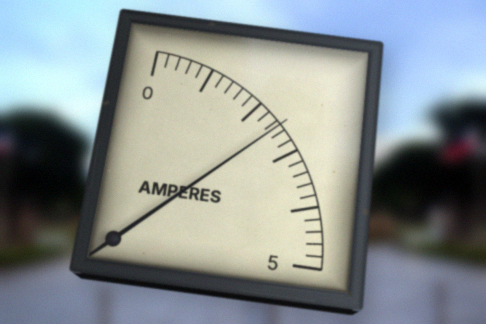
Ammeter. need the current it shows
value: 2.5 A
